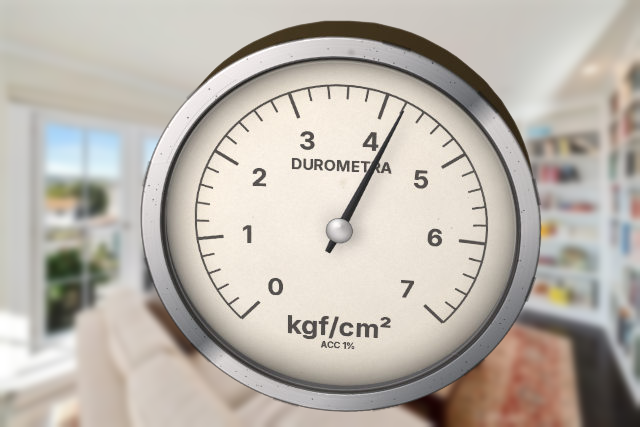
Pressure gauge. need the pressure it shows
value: 4.2 kg/cm²
